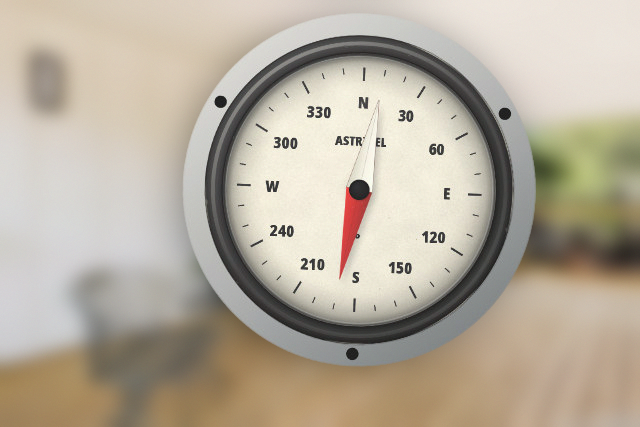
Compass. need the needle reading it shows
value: 190 °
